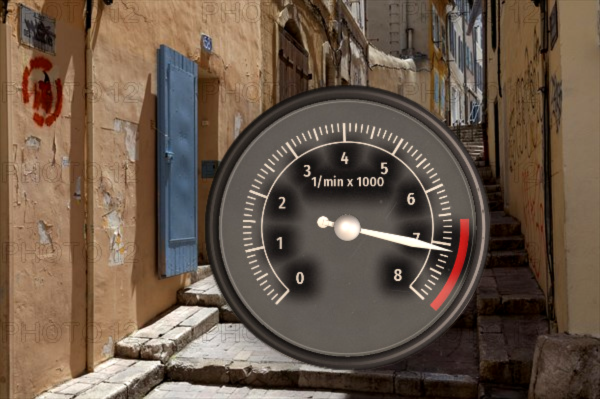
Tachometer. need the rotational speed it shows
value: 7100 rpm
